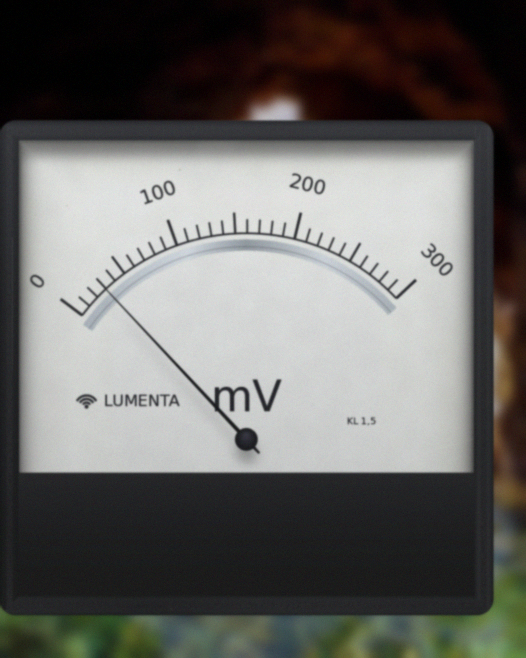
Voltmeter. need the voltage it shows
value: 30 mV
